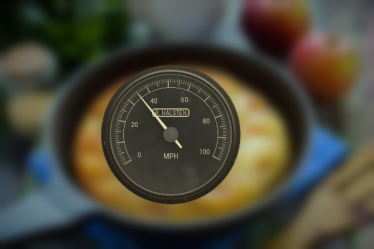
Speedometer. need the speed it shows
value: 35 mph
